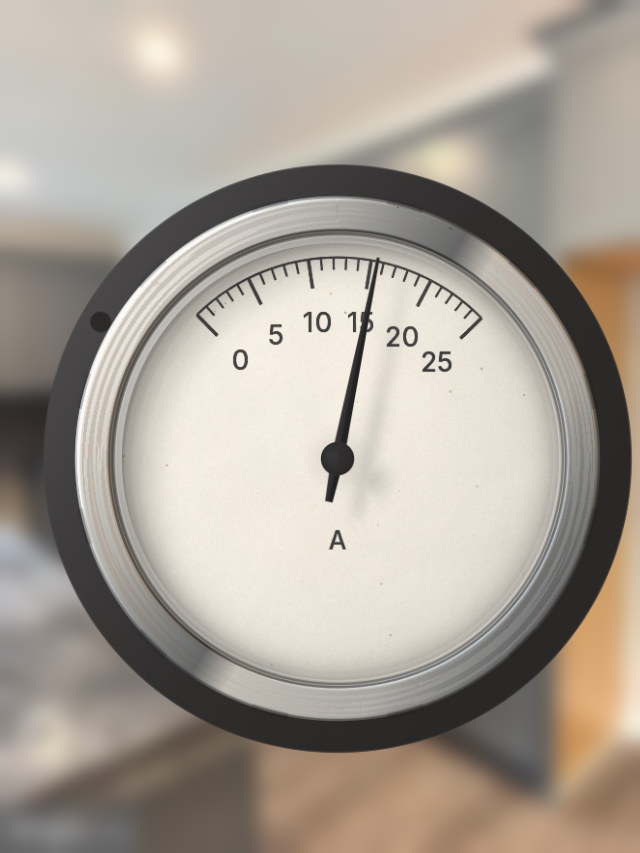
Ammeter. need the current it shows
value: 15.5 A
